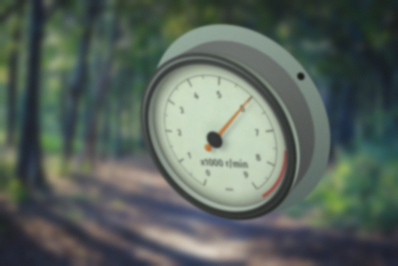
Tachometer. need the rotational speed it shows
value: 6000 rpm
